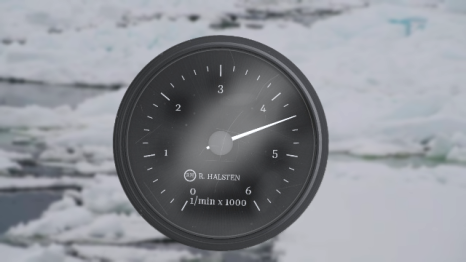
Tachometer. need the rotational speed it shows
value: 4400 rpm
